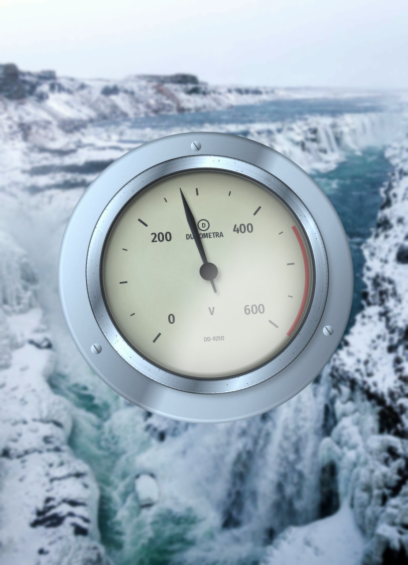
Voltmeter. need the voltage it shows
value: 275 V
